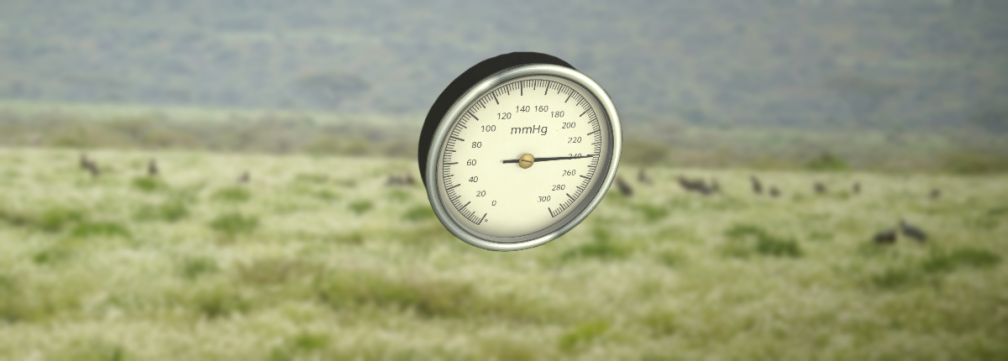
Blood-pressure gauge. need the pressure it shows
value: 240 mmHg
